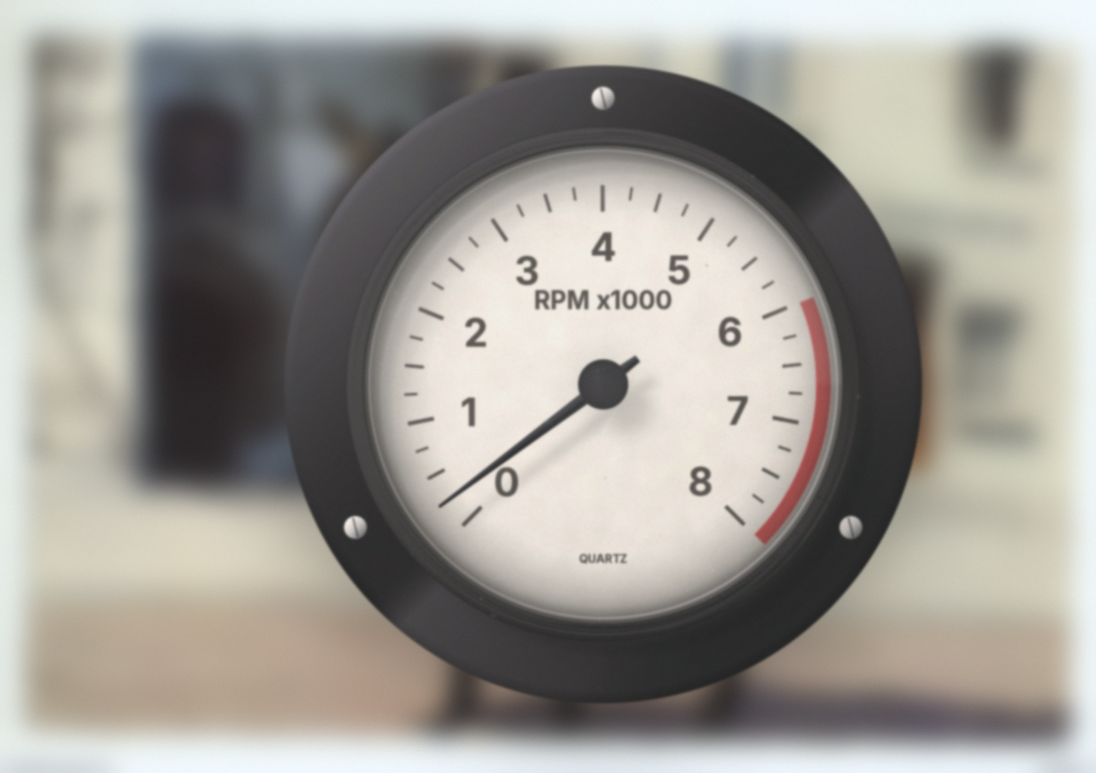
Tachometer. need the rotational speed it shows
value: 250 rpm
